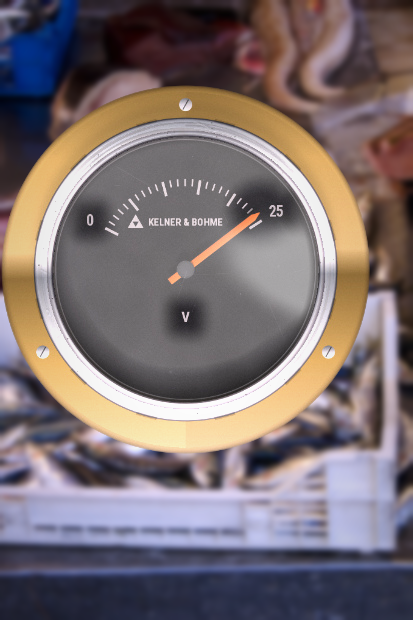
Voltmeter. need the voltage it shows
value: 24 V
